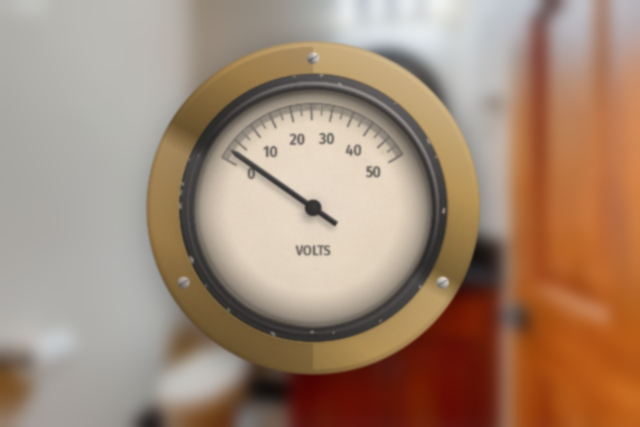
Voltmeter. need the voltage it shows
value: 2.5 V
